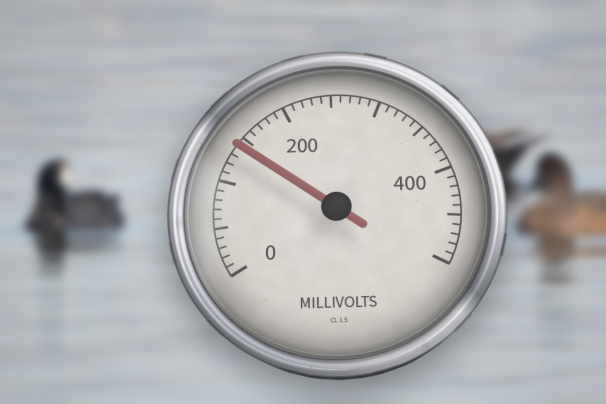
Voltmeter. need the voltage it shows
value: 140 mV
